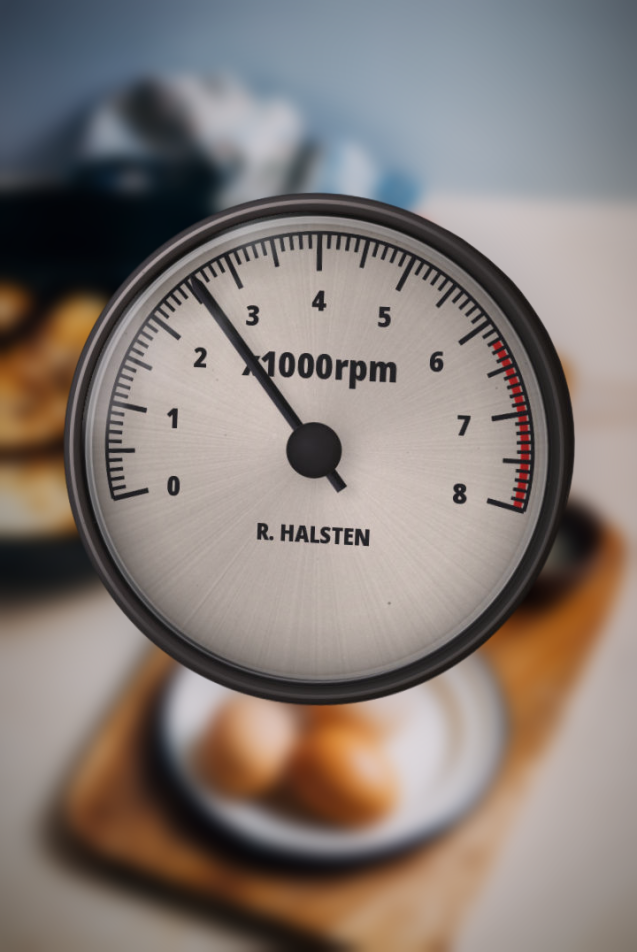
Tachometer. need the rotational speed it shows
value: 2600 rpm
